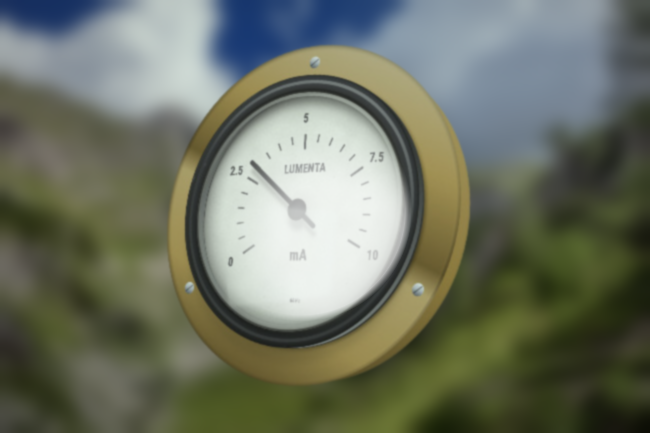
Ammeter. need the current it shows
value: 3 mA
